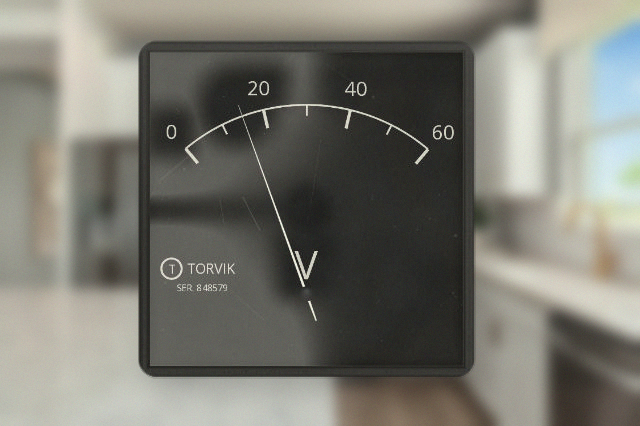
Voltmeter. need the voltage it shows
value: 15 V
